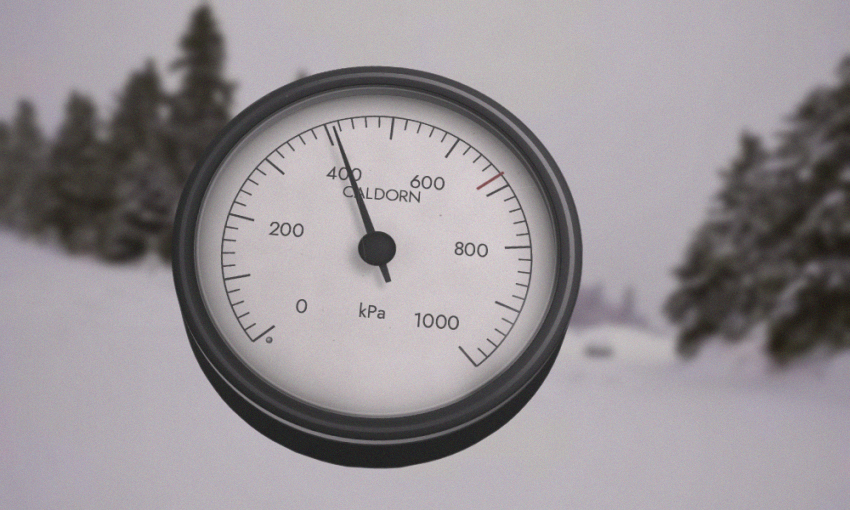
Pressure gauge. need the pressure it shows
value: 410 kPa
